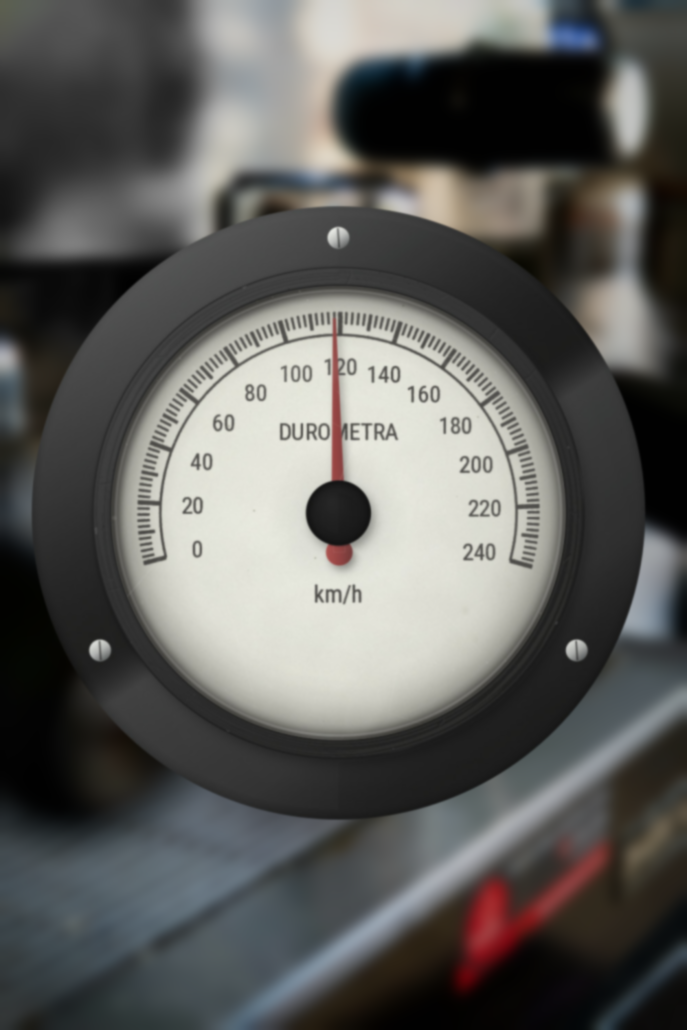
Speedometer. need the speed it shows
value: 118 km/h
